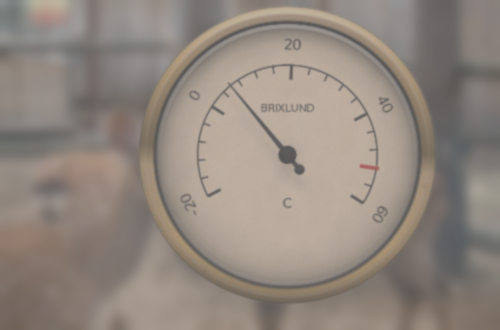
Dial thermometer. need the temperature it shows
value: 6 °C
